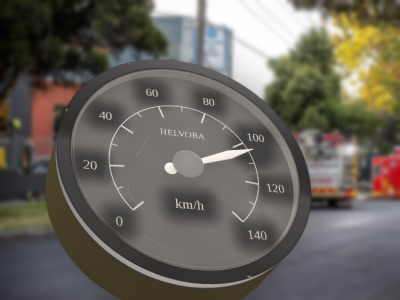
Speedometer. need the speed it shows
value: 105 km/h
